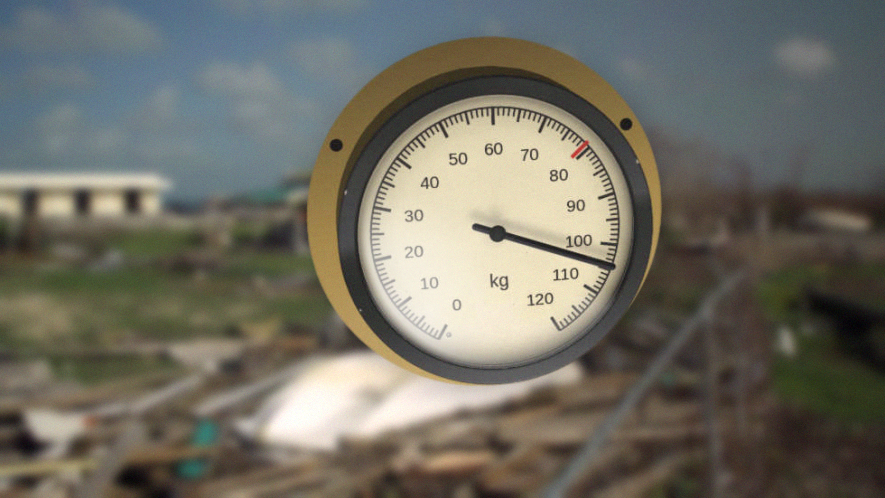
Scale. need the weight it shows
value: 104 kg
